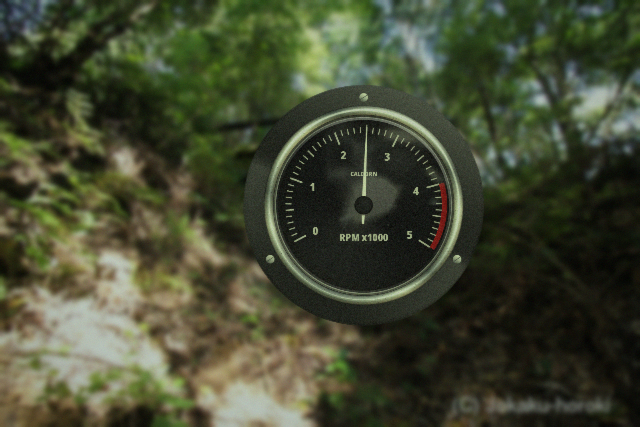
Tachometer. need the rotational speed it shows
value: 2500 rpm
